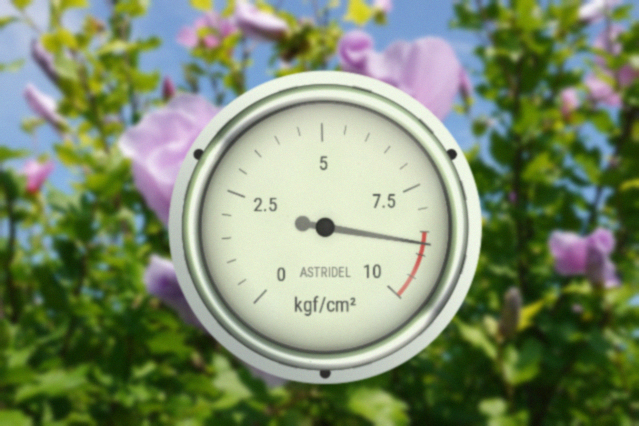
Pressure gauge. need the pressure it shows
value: 8.75 kg/cm²
